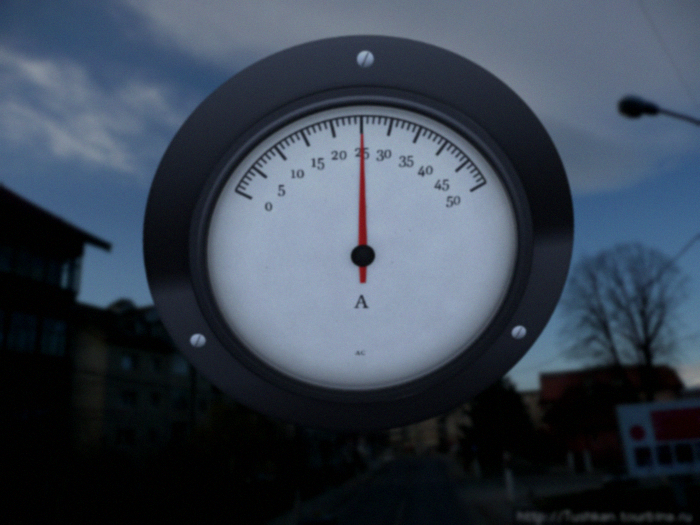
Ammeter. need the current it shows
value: 25 A
